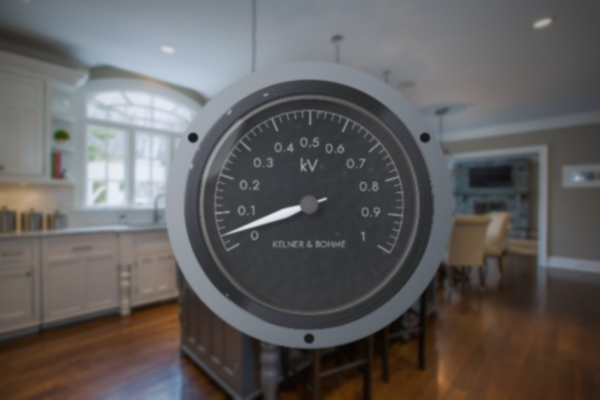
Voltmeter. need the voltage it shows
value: 0.04 kV
